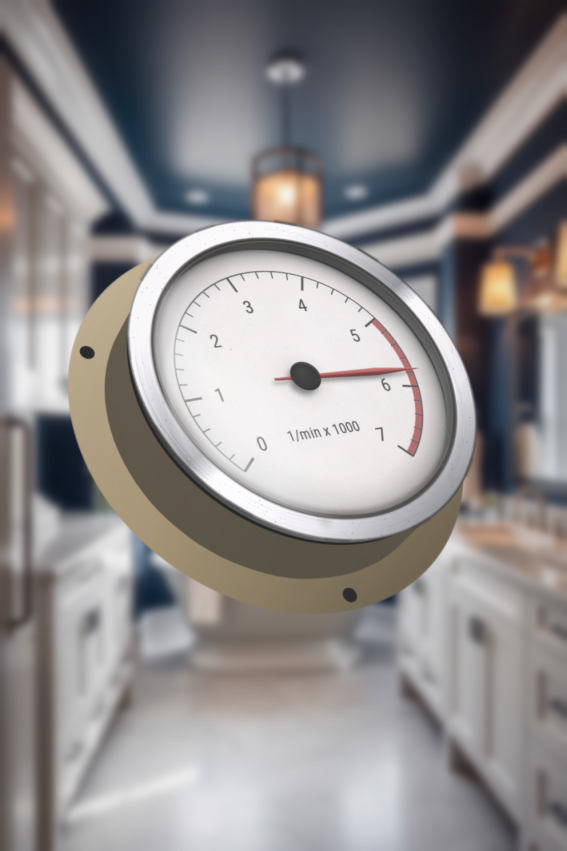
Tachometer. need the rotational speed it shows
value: 5800 rpm
